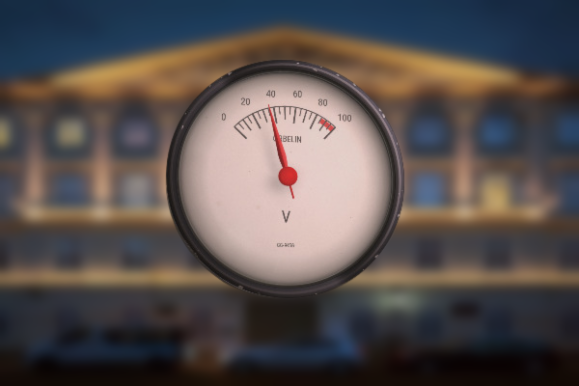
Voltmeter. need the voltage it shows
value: 35 V
